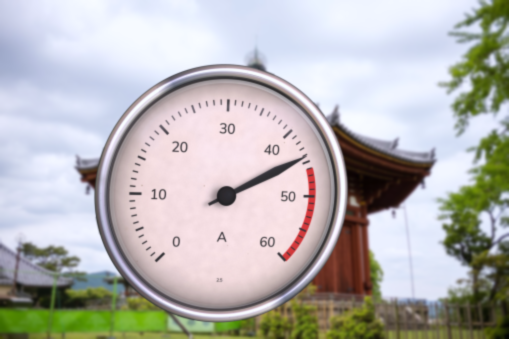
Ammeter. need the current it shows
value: 44 A
